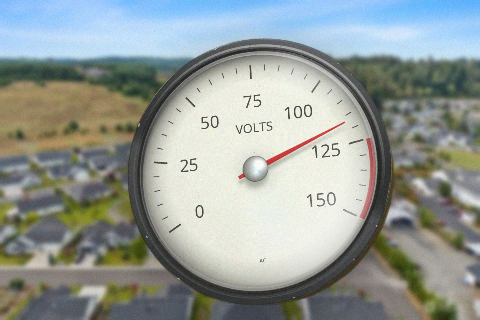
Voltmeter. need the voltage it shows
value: 117.5 V
